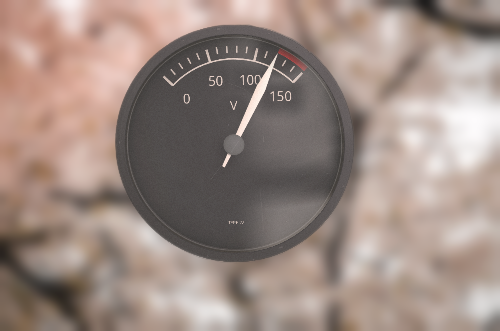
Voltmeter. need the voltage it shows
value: 120 V
